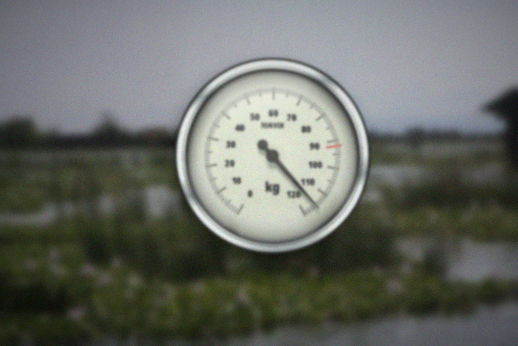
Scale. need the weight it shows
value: 115 kg
